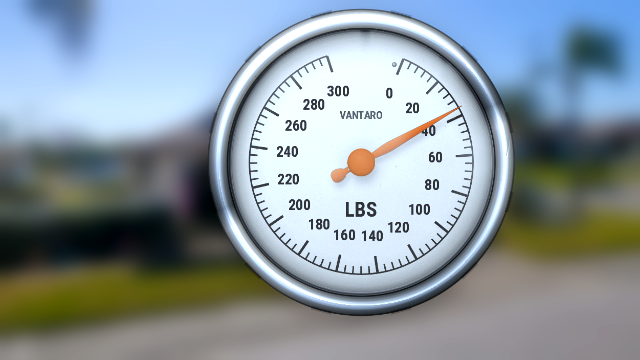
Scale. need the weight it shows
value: 36 lb
